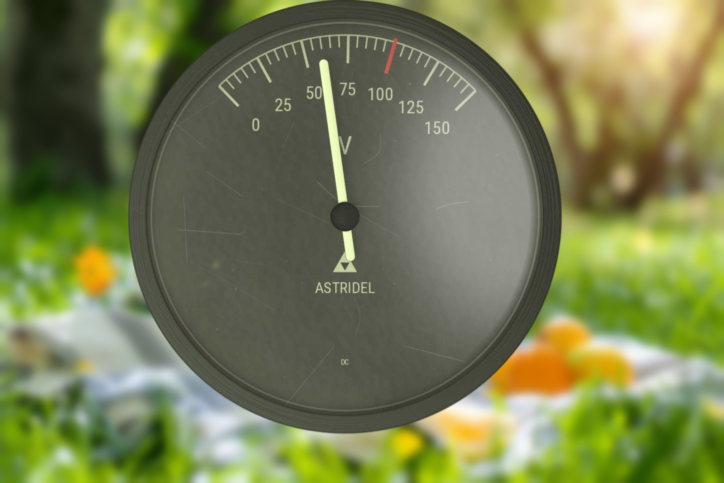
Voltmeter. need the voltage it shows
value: 60 V
